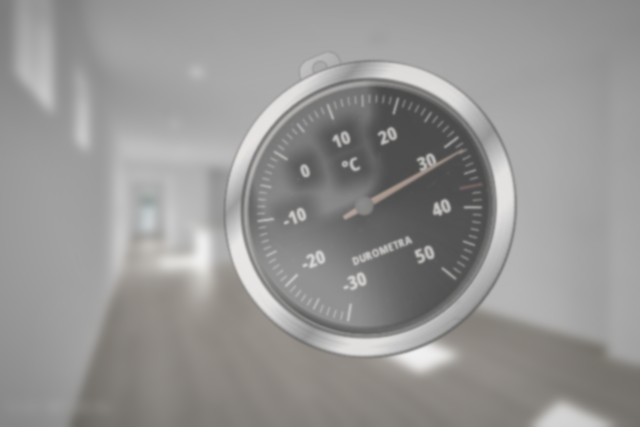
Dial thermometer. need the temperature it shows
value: 32 °C
